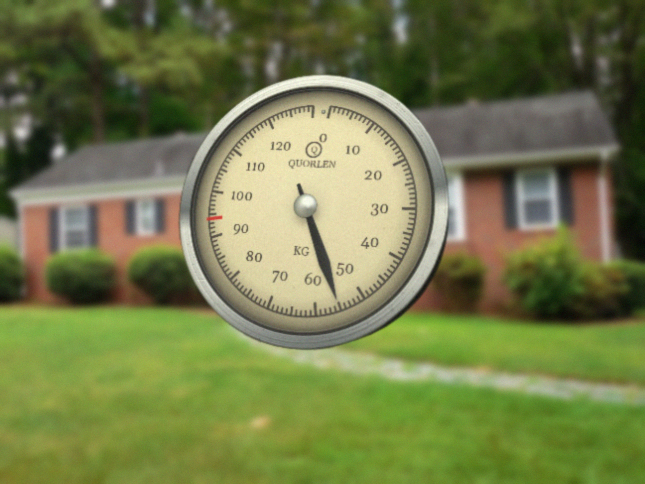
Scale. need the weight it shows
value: 55 kg
